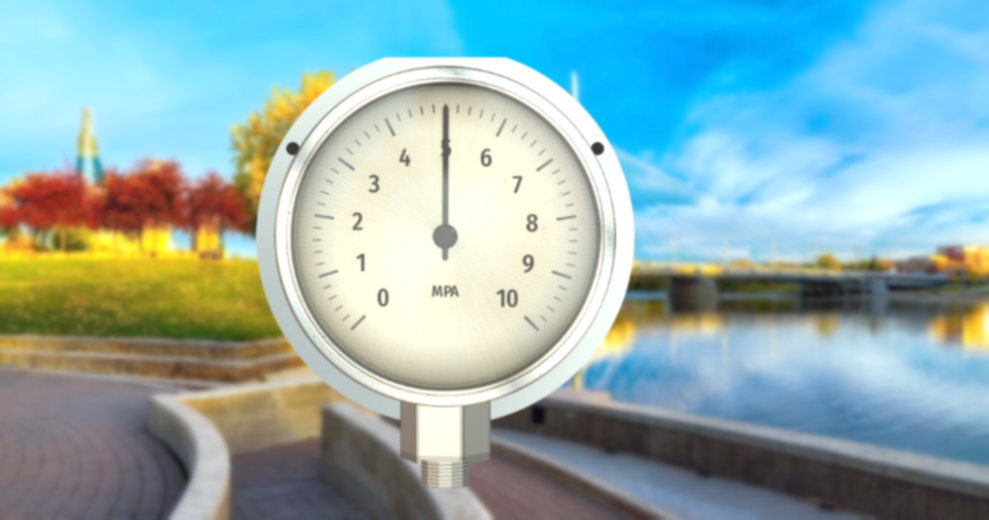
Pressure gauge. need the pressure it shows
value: 5 MPa
